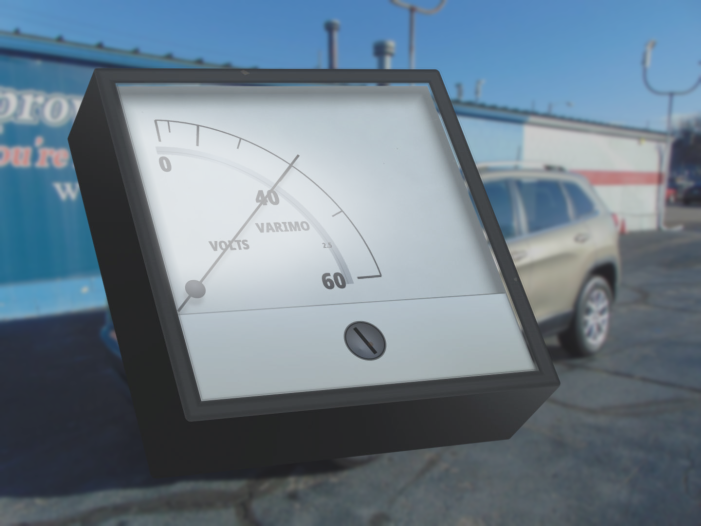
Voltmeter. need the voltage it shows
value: 40 V
